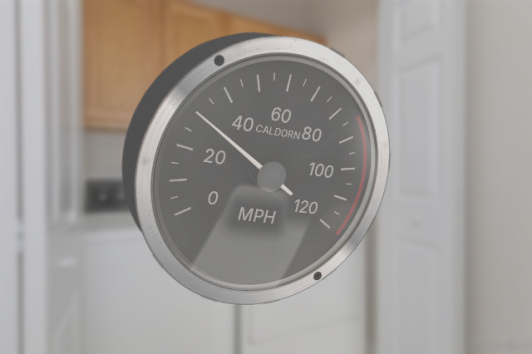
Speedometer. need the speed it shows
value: 30 mph
